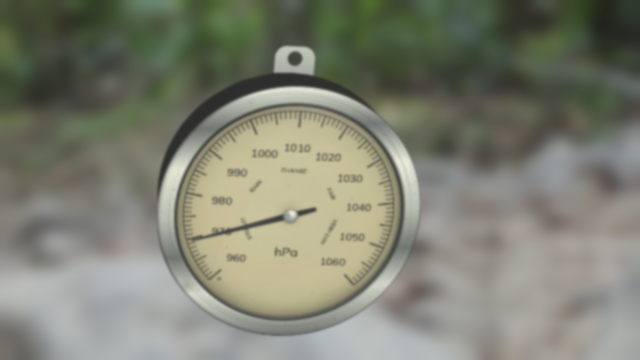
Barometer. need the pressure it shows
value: 970 hPa
